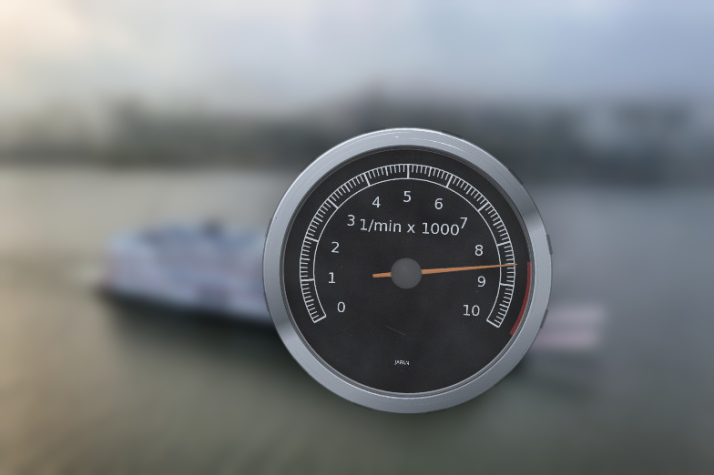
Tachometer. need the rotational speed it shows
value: 8500 rpm
